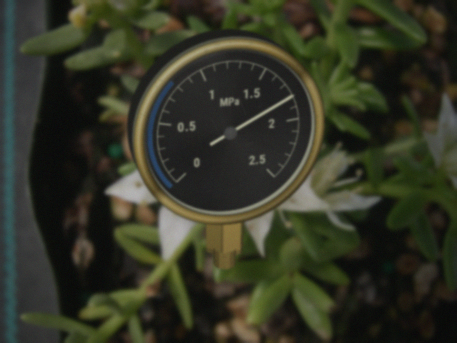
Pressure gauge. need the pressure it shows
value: 1.8 MPa
